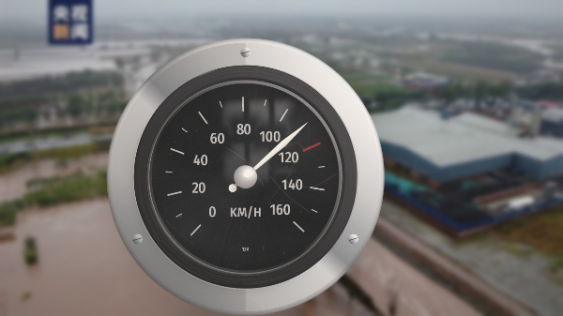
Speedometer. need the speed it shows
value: 110 km/h
